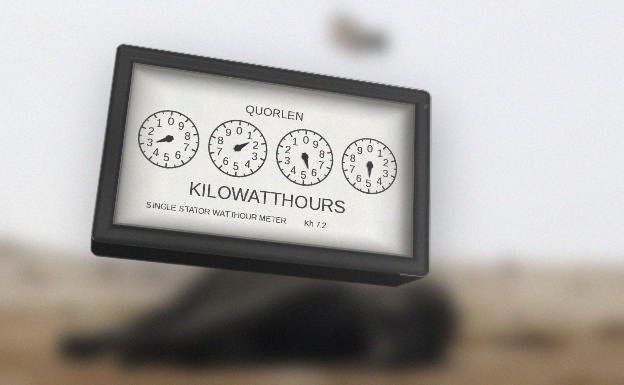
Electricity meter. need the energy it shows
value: 3155 kWh
